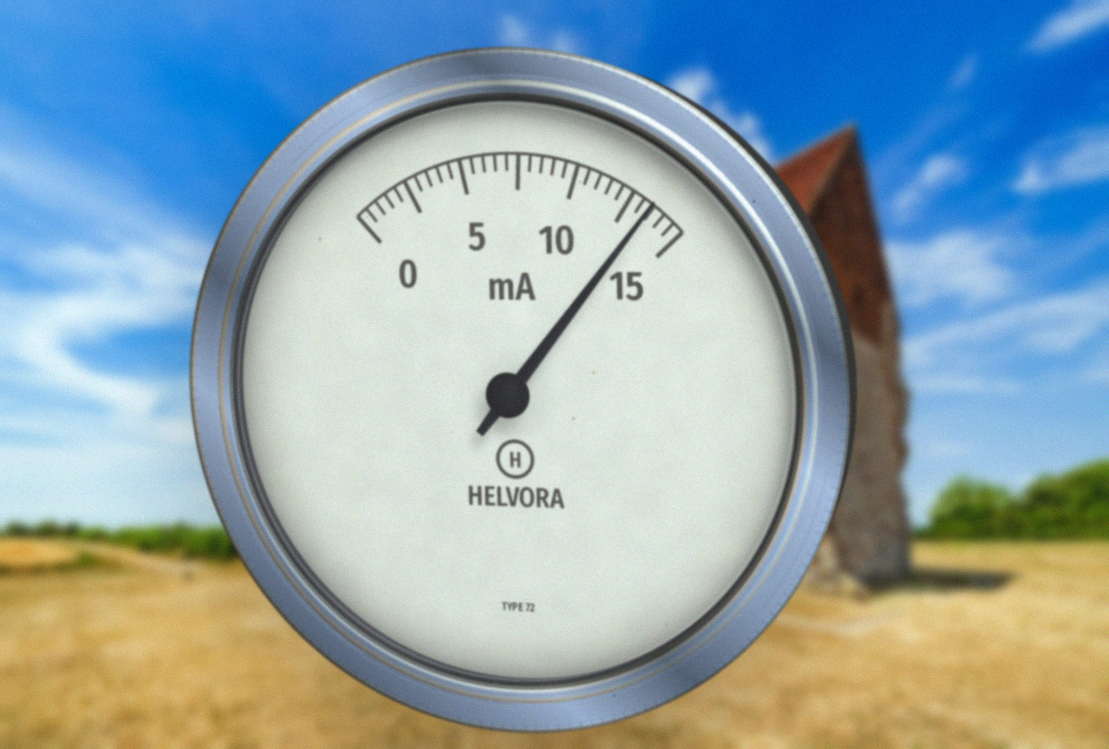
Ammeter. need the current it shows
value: 13.5 mA
